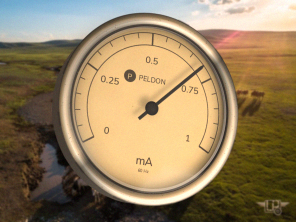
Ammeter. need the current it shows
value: 0.7 mA
